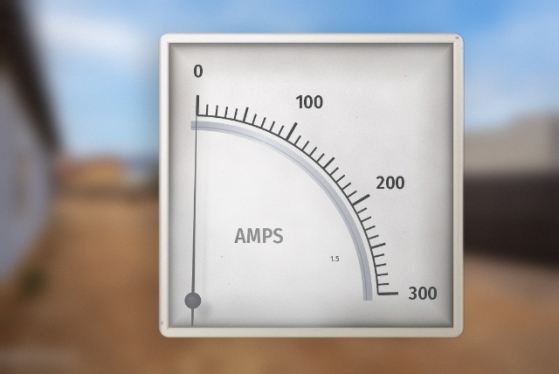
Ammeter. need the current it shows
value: 0 A
